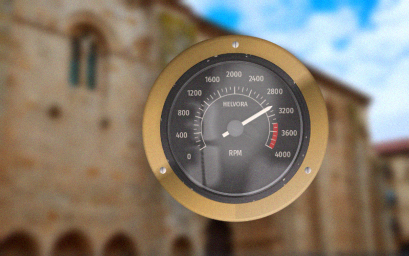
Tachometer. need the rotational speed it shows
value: 3000 rpm
